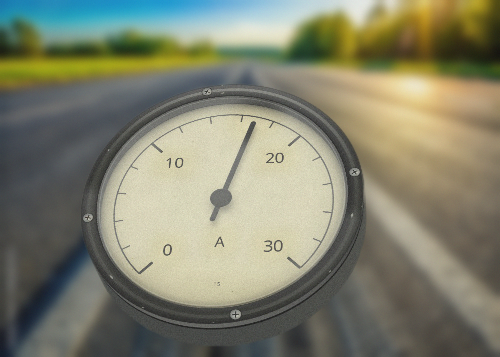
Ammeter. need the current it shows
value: 17 A
